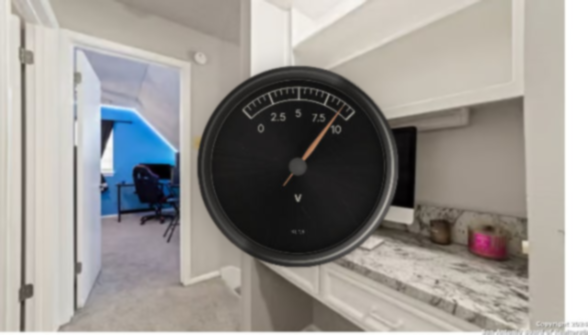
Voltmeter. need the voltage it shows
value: 9 V
